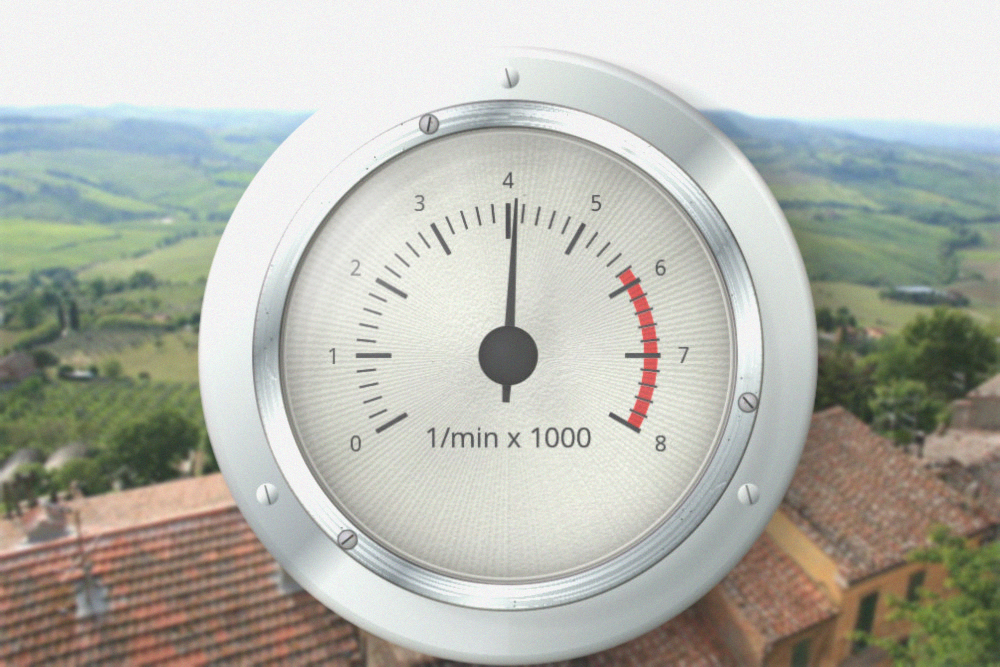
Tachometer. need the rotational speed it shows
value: 4100 rpm
